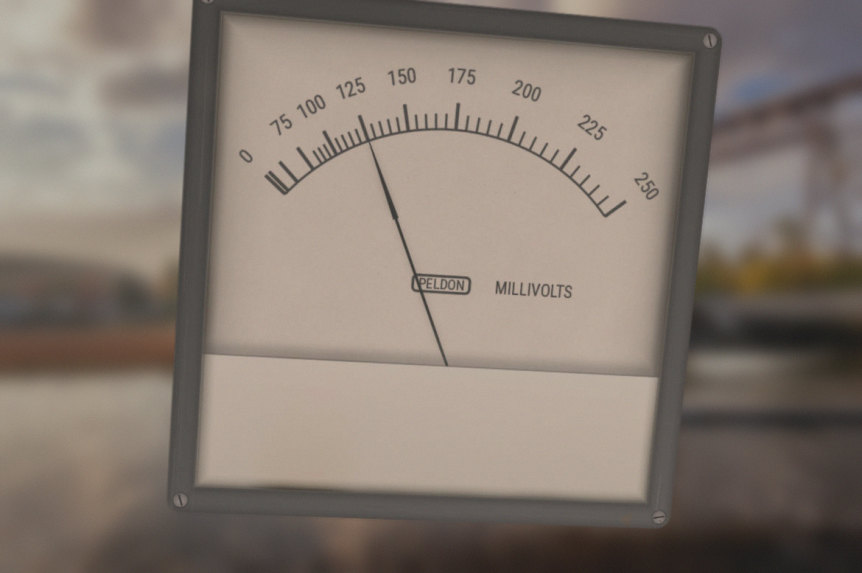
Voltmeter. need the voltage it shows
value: 125 mV
